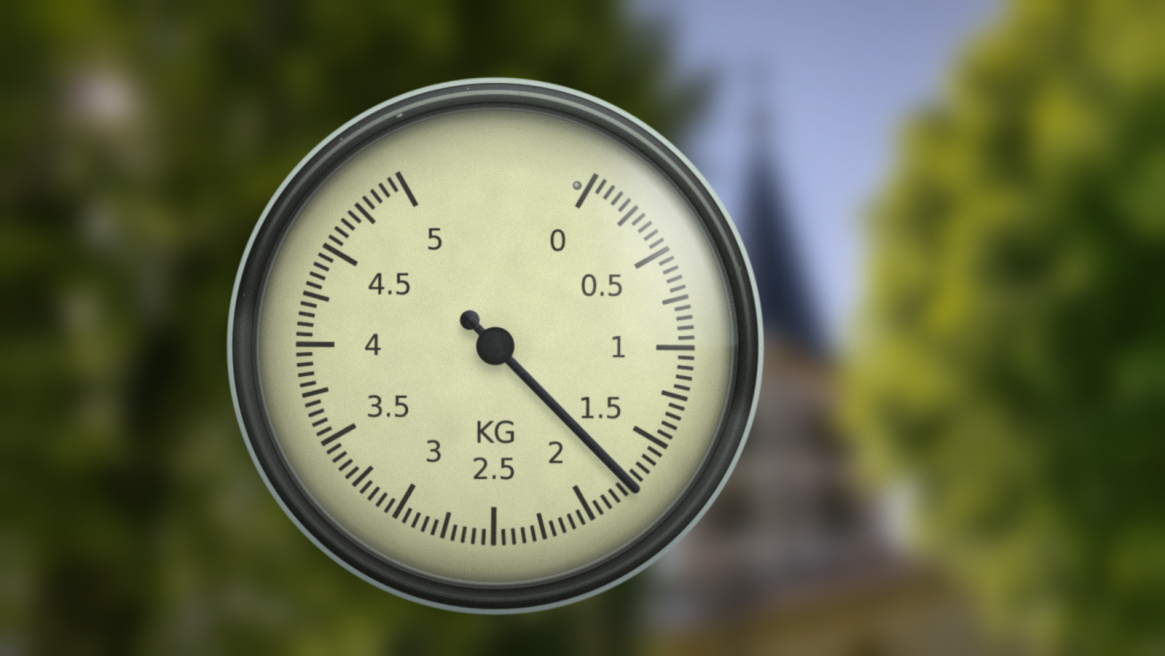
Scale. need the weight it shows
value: 1.75 kg
